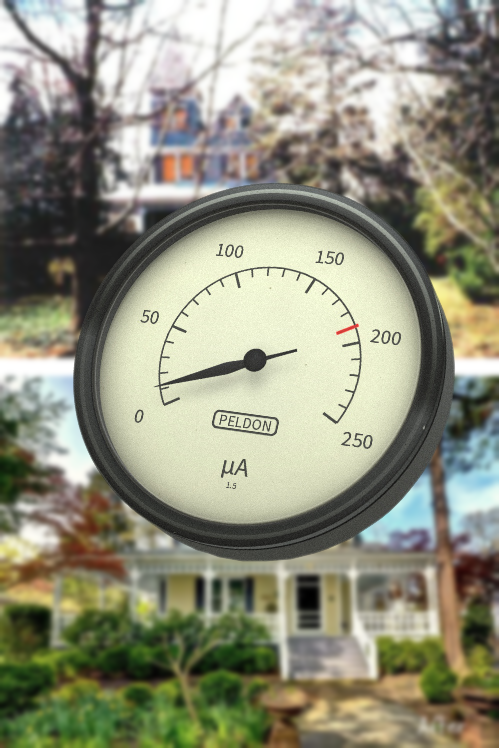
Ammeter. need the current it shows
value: 10 µA
